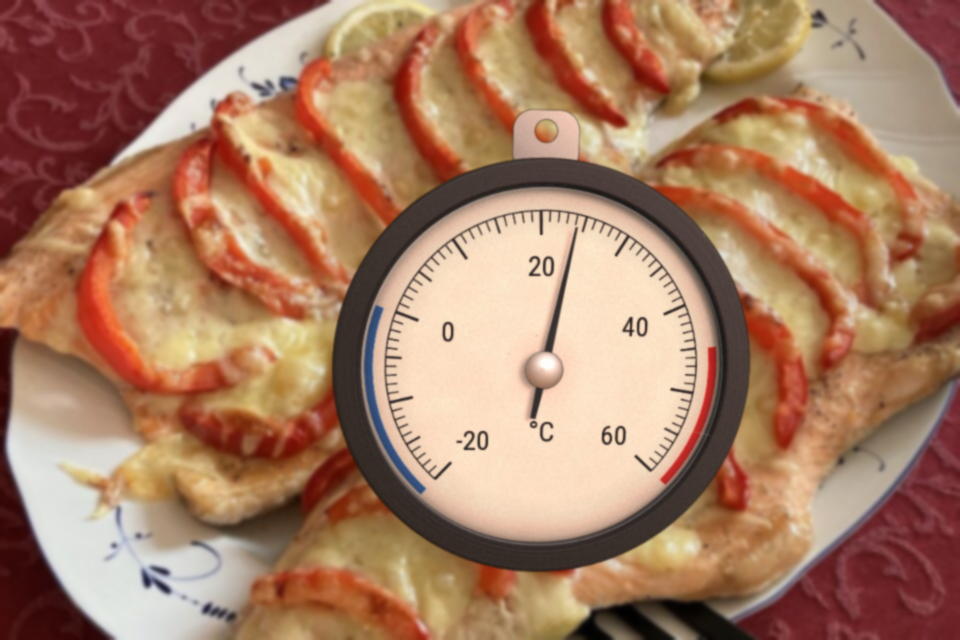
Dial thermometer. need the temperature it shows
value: 24 °C
